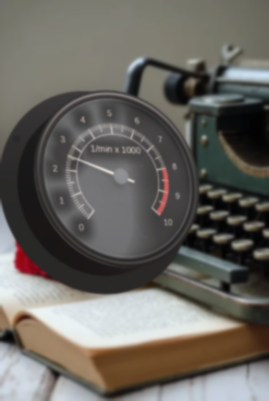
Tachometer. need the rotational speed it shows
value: 2500 rpm
